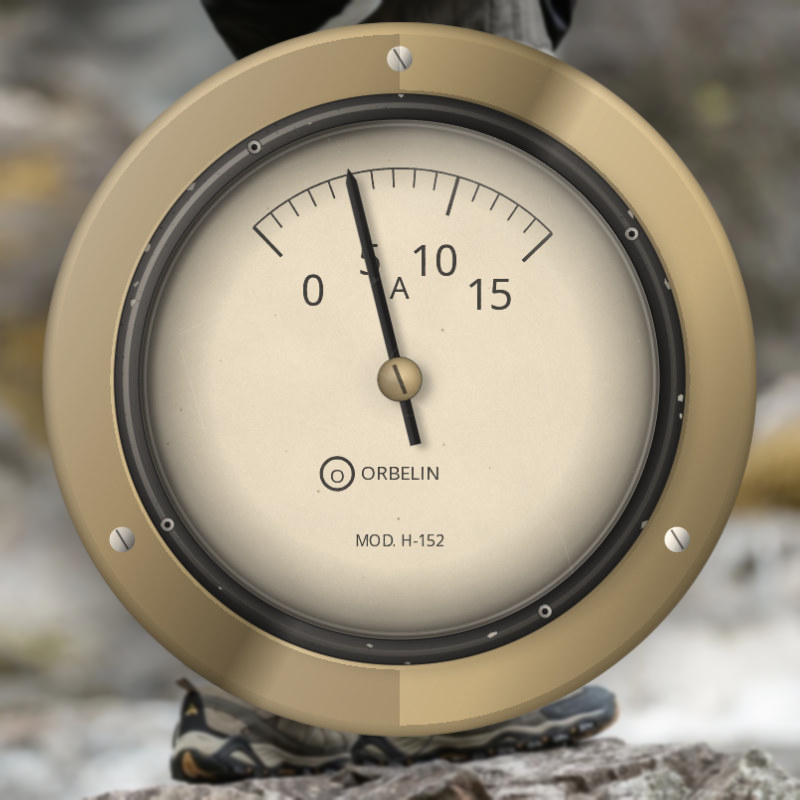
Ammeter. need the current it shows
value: 5 A
